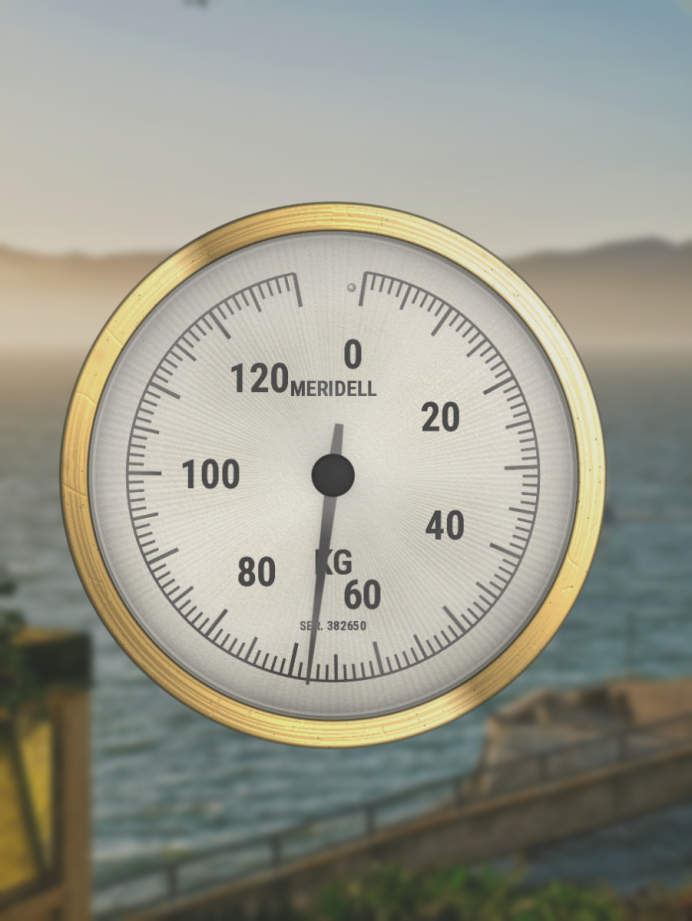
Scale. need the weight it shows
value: 68 kg
